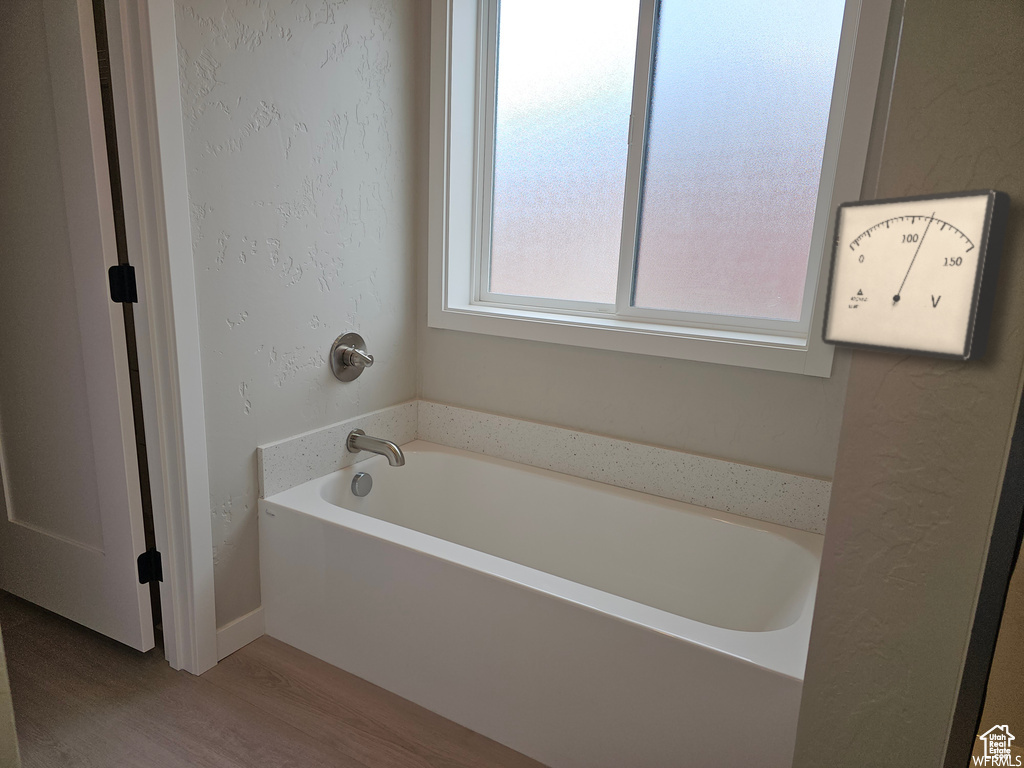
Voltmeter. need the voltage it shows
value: 115 V
